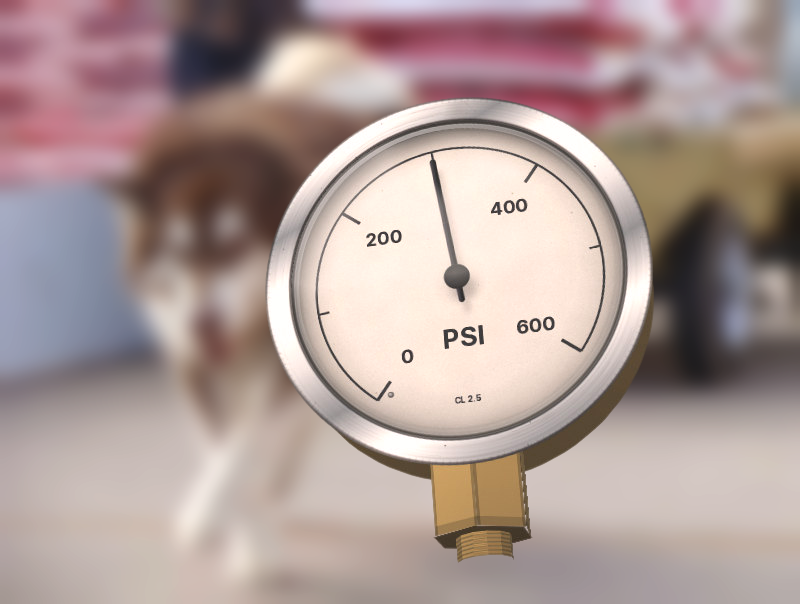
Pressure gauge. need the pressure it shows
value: 300 psi
